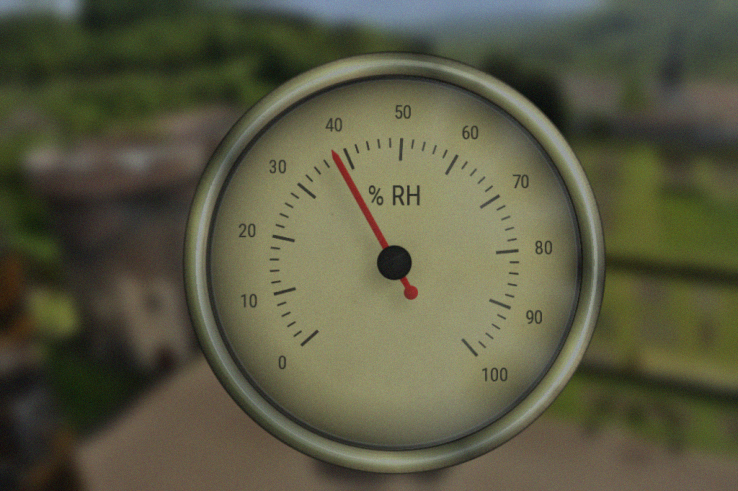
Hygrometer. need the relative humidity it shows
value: 38 %
